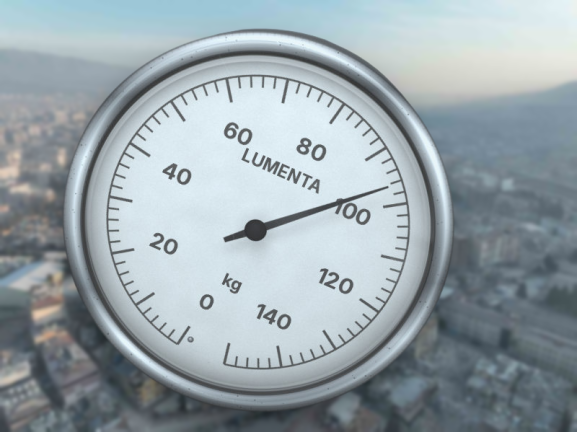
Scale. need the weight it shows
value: 96 kg
